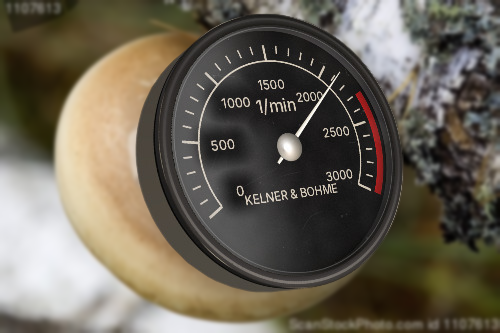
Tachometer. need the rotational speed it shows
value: 2100 rpm
